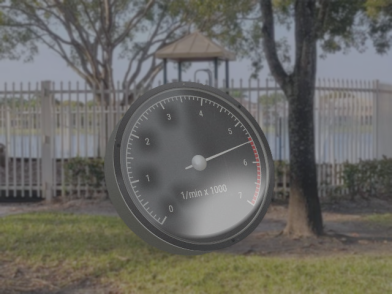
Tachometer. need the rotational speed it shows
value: 5500 rpm
